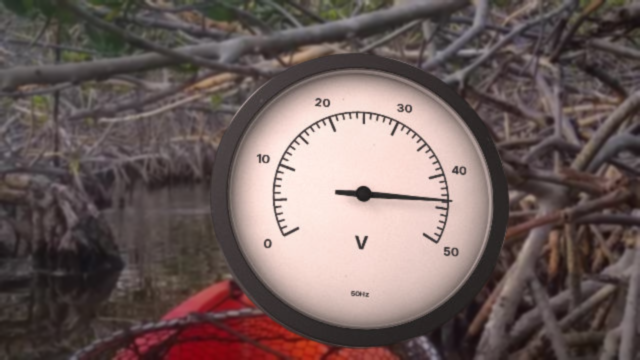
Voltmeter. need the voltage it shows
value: 44 V
